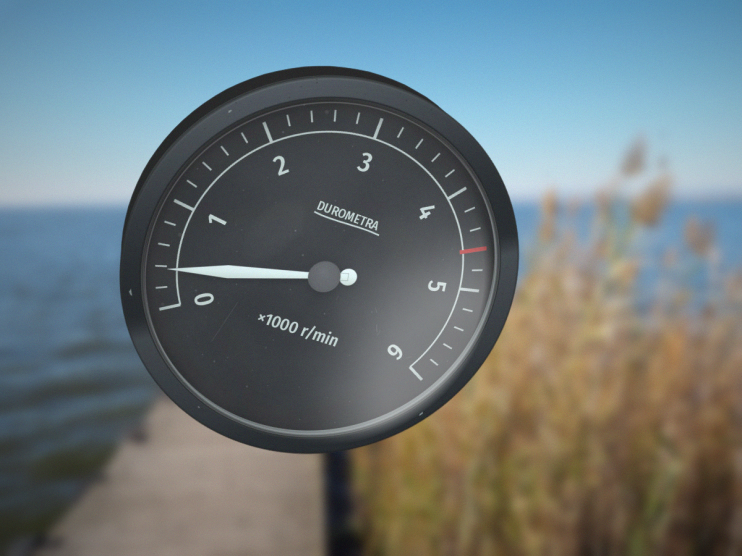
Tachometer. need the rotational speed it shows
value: 400 rpm
